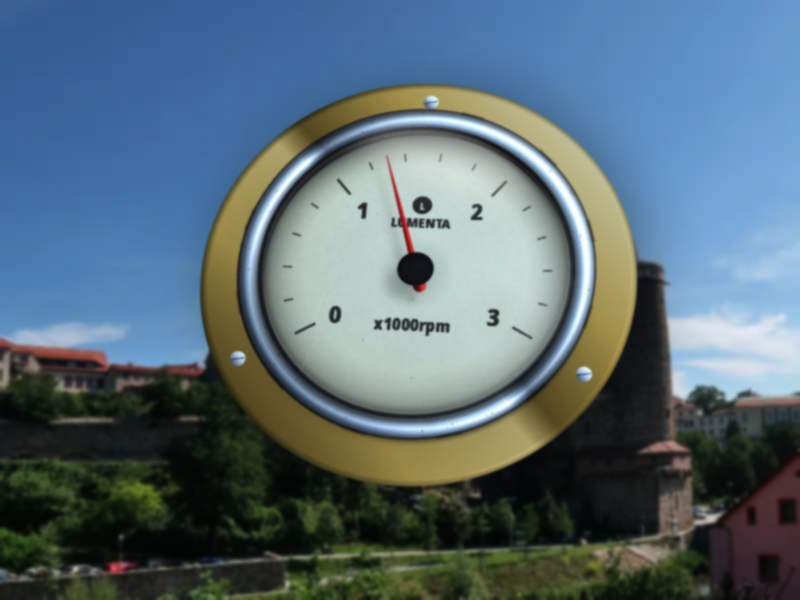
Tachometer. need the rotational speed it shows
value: 1300 rpm
